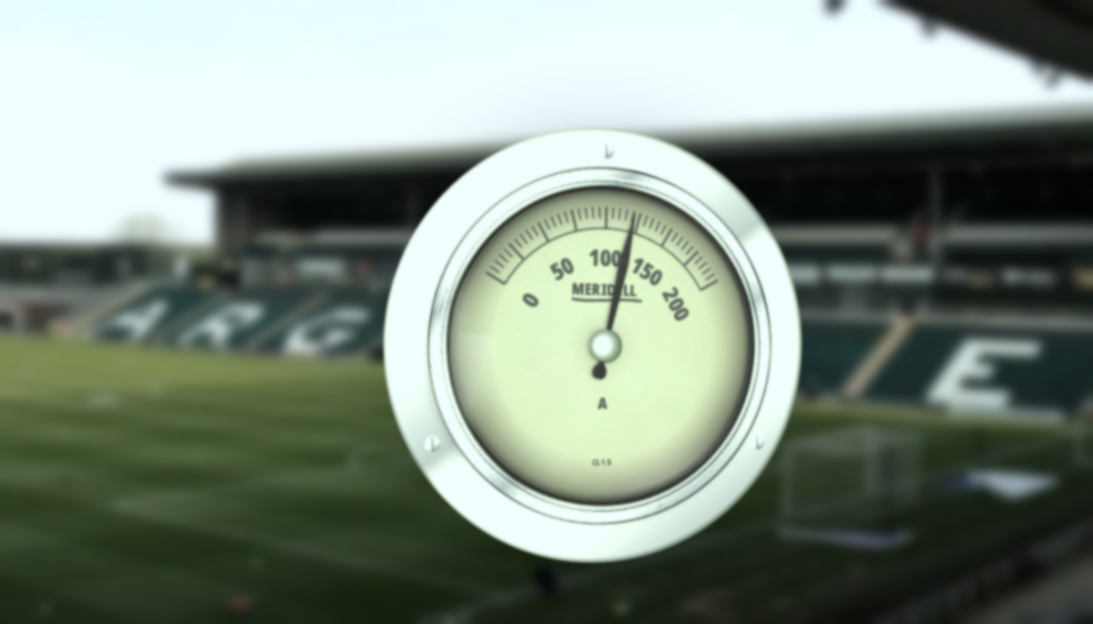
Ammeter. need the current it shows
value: 120 A
